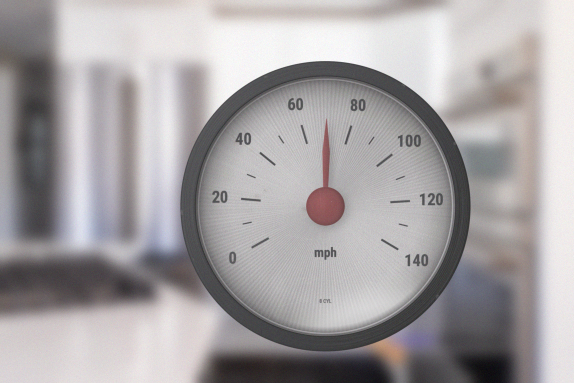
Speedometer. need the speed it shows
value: 70 mph
